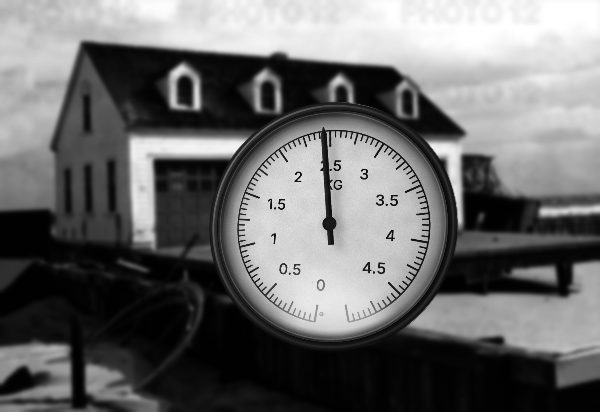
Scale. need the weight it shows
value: 2.45 kg
